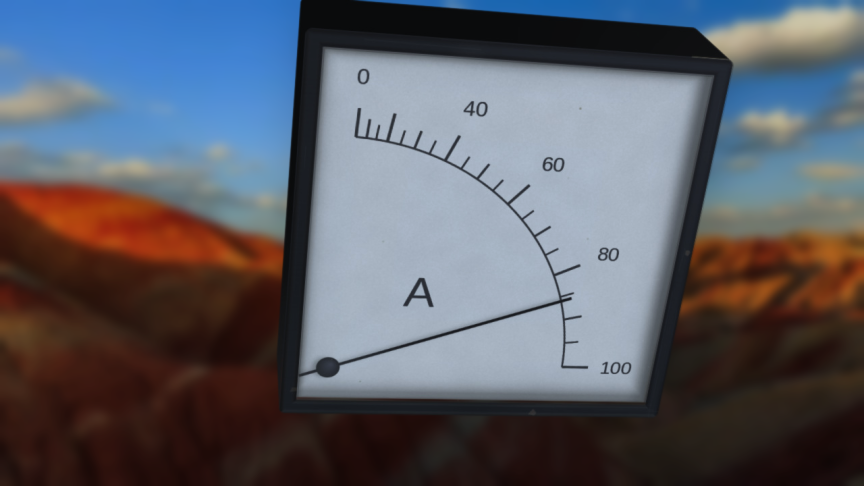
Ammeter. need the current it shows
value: 85 A
